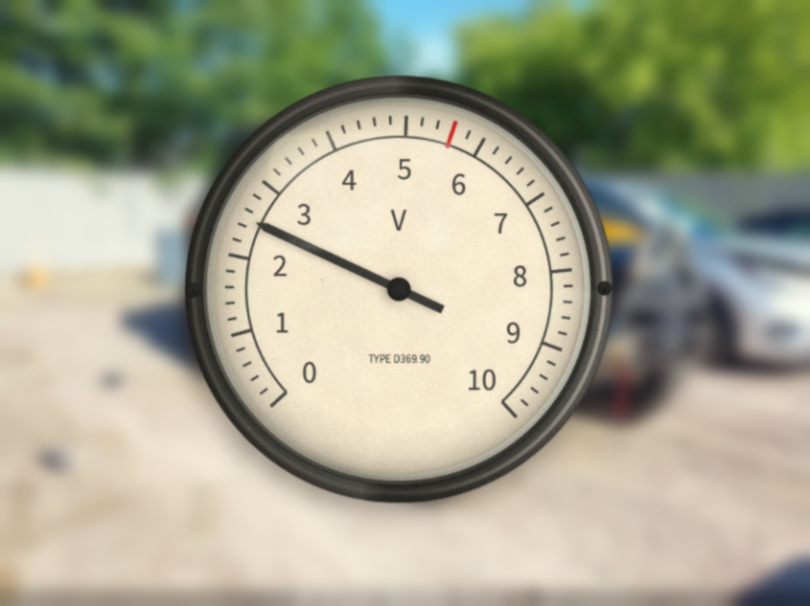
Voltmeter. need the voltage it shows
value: 2.5 V
